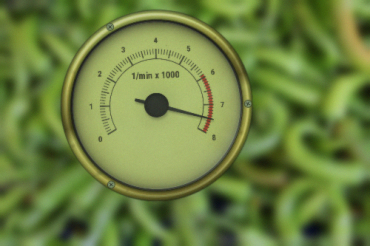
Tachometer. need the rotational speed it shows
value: 7500 rpm
